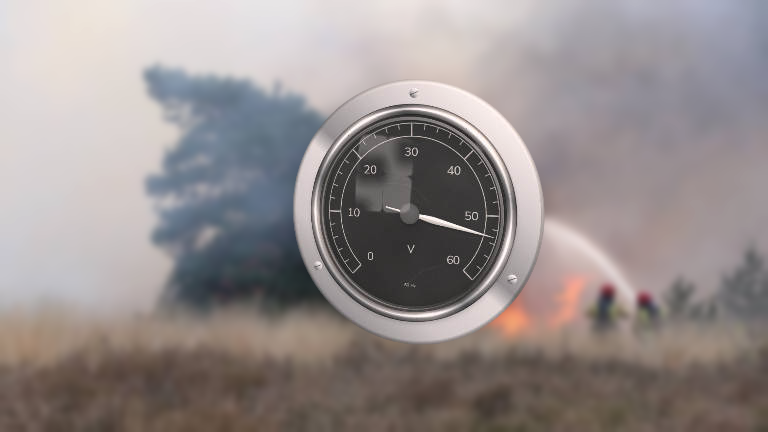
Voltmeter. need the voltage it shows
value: 53 V
